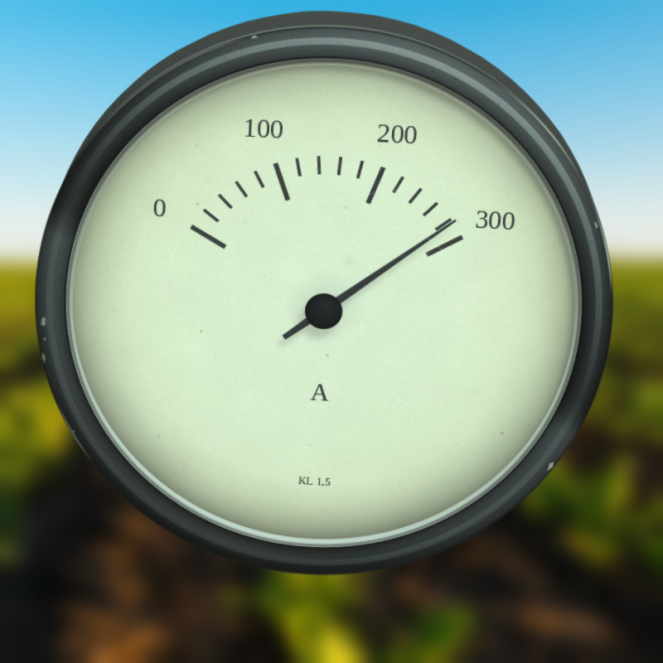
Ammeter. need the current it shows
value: 280 A
